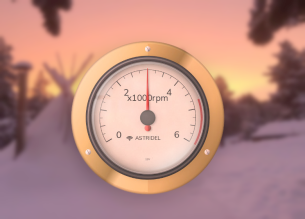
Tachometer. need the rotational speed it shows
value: 3000 rpm
